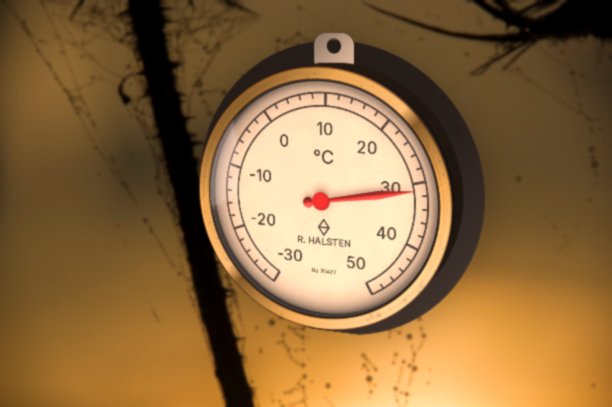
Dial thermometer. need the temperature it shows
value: 31 °C
